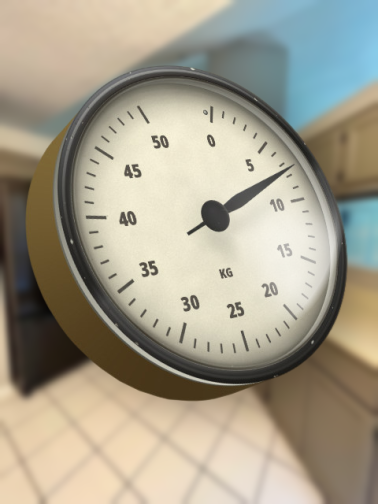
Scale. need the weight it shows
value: 7.5 kg
